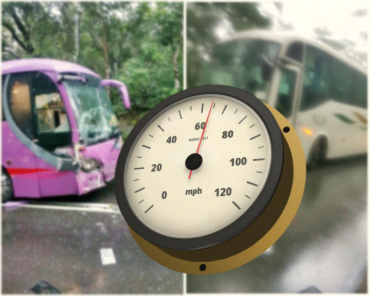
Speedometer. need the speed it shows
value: 65 mph
